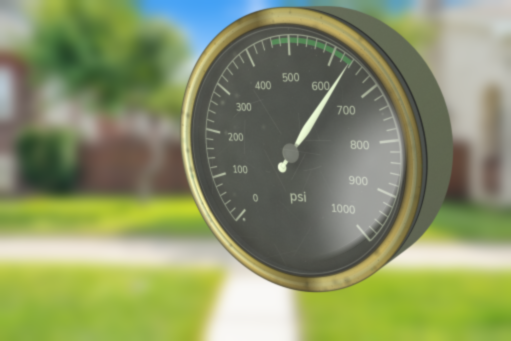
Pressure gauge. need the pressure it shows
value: 640 psi
